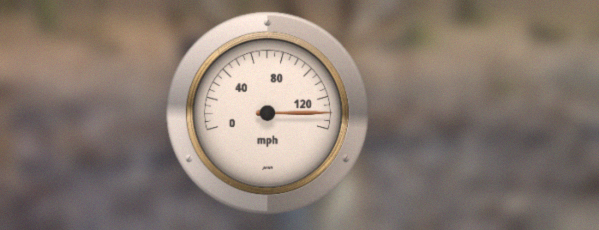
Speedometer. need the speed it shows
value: 130 mph
